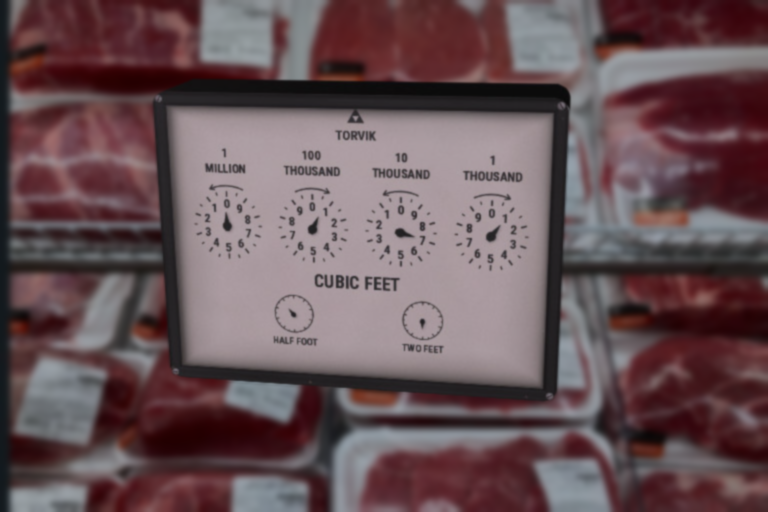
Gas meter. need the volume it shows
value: 7100 ft³
